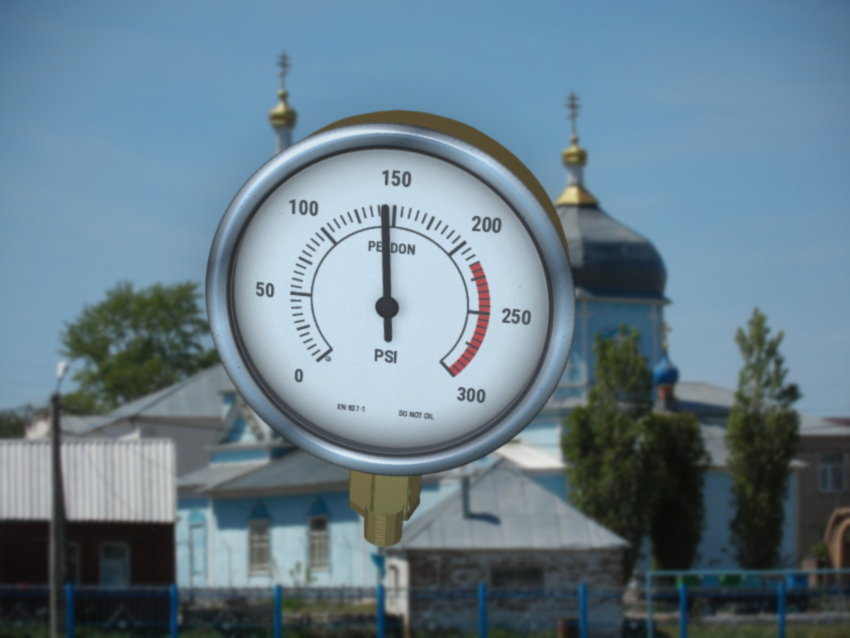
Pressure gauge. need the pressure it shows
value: 145 psi
